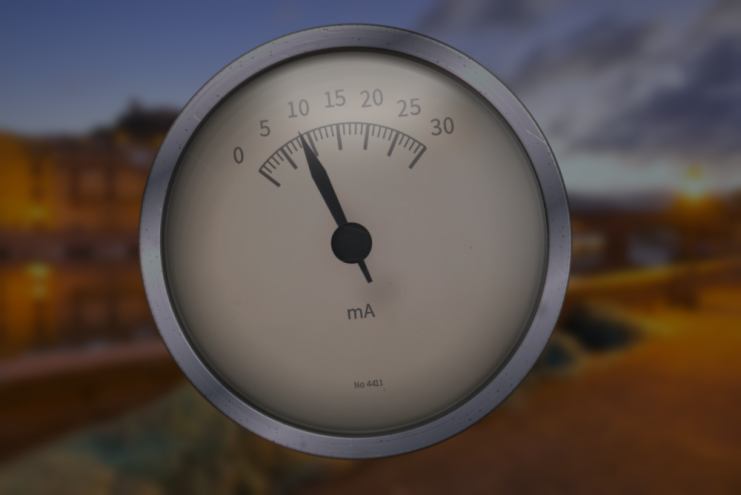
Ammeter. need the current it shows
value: 9 mA
